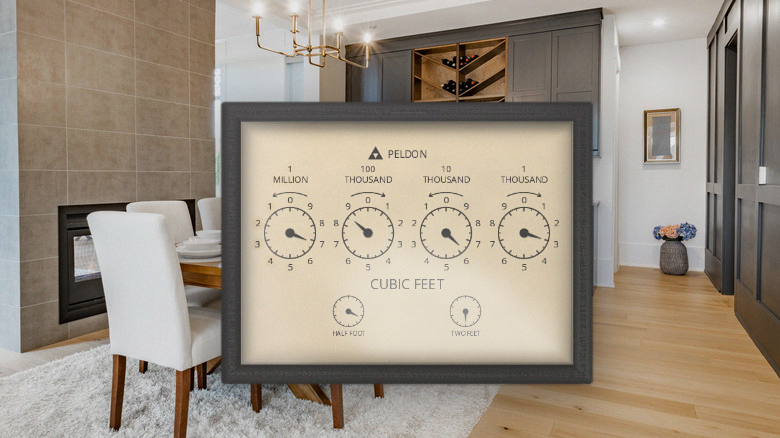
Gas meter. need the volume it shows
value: 686300 ft³
